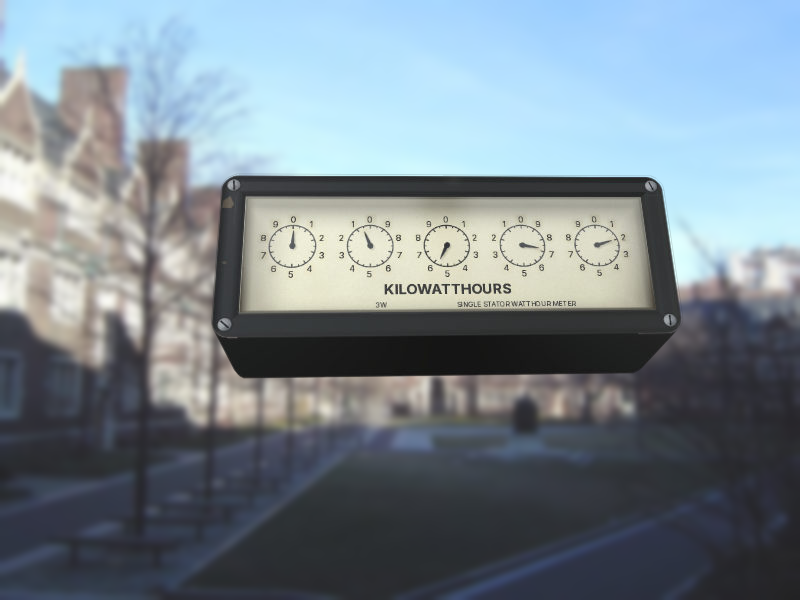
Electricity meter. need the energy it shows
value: 572 kWh
